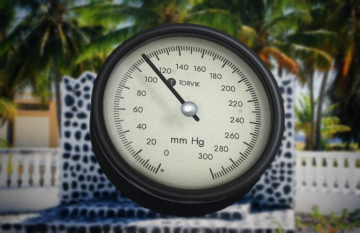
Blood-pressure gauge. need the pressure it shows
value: 110 mmHg
